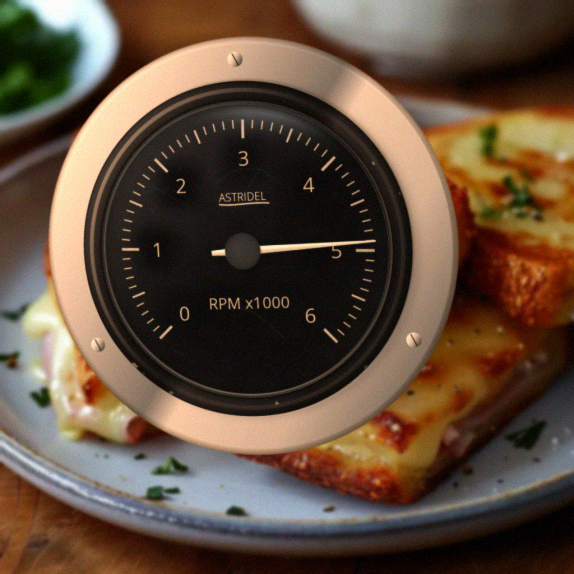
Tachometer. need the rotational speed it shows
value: 4900 rpm
